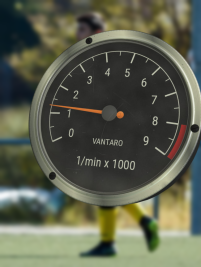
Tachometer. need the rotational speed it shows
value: 1250 rpm
